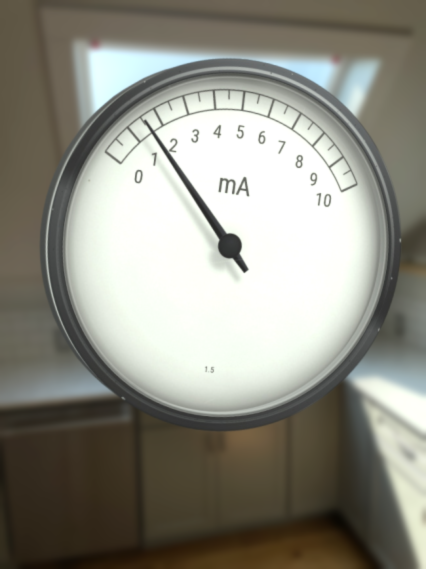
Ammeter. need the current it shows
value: 1.5 mA
